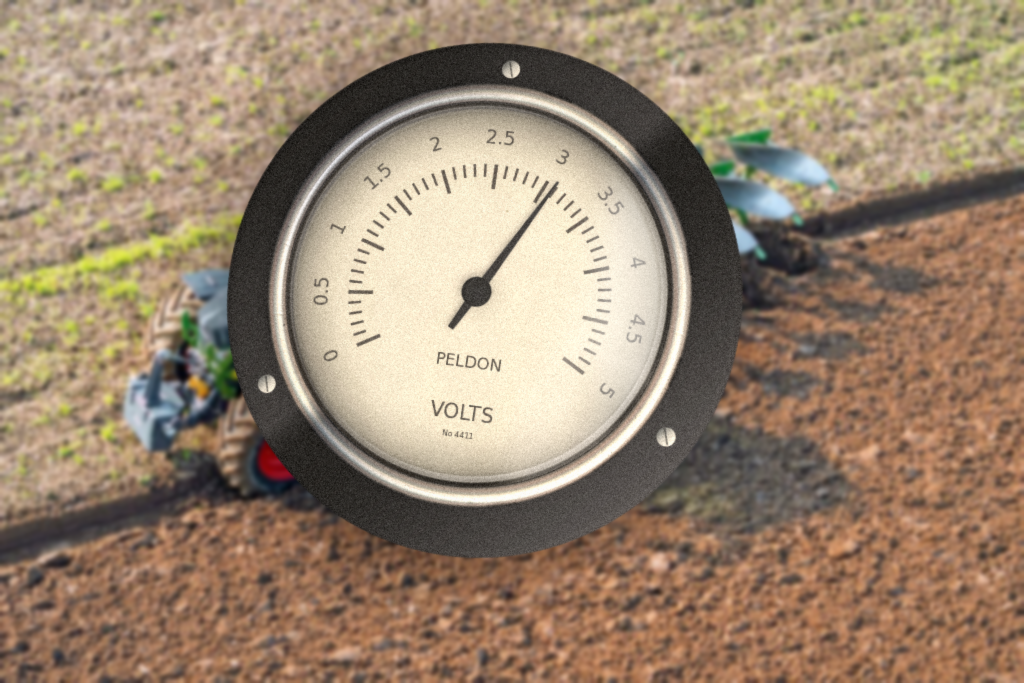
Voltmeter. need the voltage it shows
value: 3.1 V
